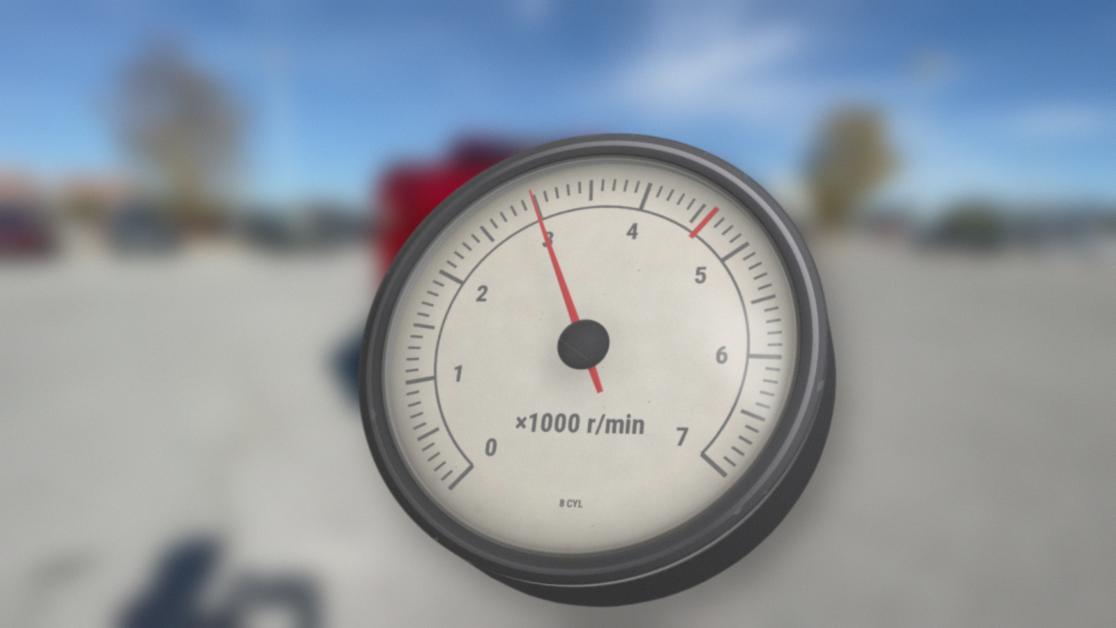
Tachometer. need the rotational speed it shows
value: 3000 rpm
